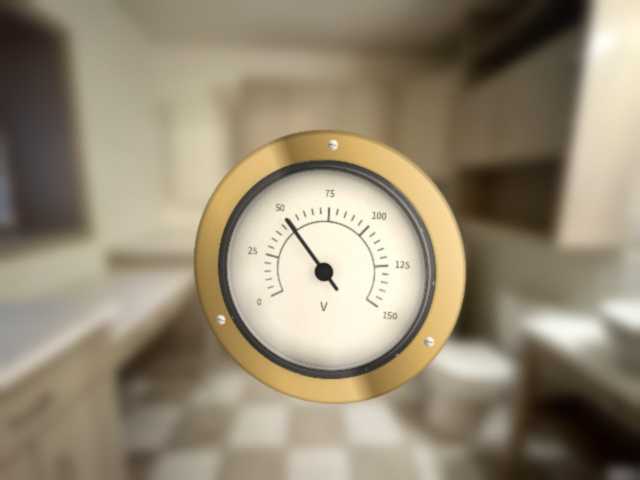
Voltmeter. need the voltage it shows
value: 50 V
